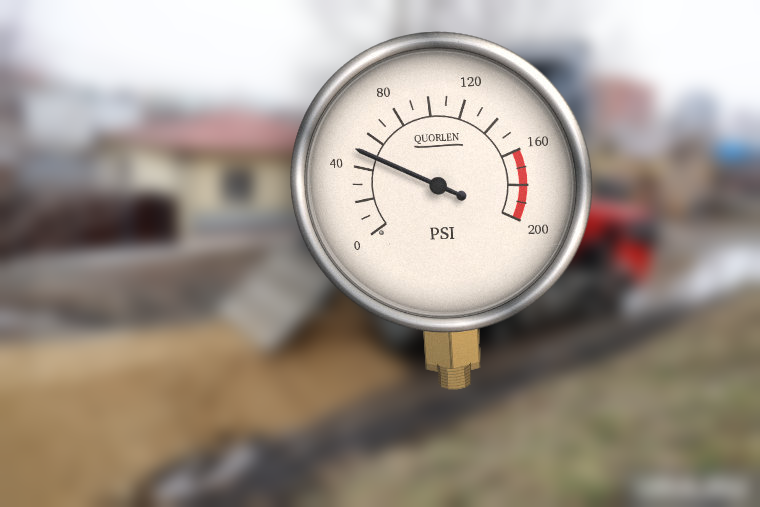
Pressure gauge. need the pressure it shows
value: 50 psi
